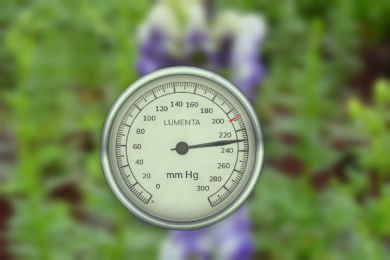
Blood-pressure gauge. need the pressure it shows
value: 230 mmHg
